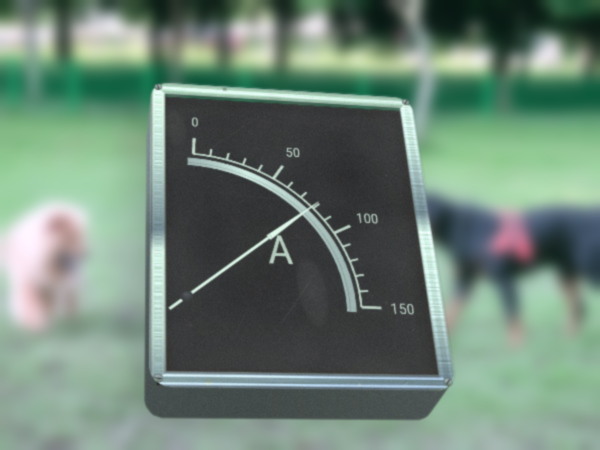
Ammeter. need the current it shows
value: 80 A
